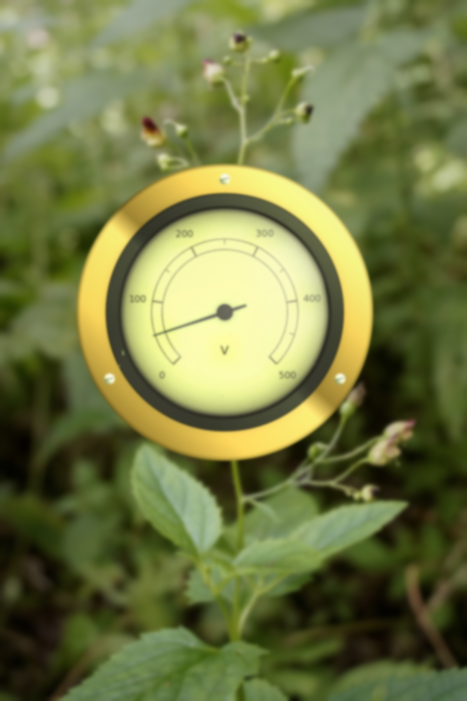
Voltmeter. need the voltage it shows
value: 50 V
